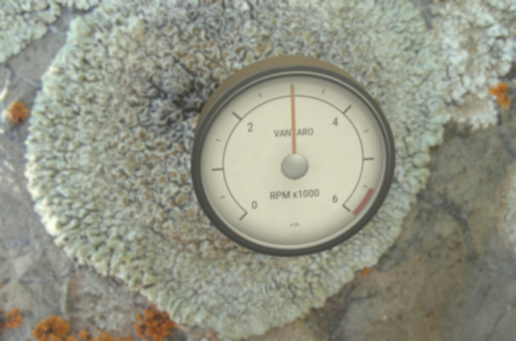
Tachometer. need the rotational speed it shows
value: 3000 rpm
